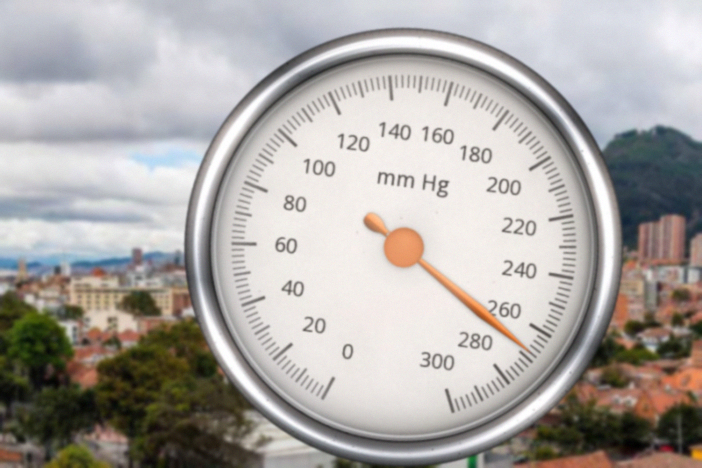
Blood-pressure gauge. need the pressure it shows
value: 268 mmHg
